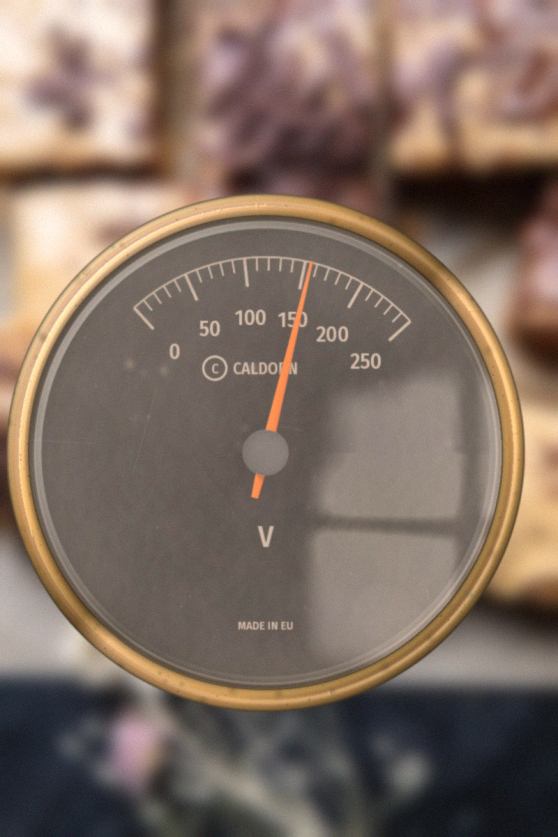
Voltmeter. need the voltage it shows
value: 155 V
